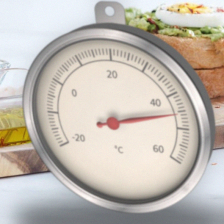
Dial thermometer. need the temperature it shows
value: 45 °C
